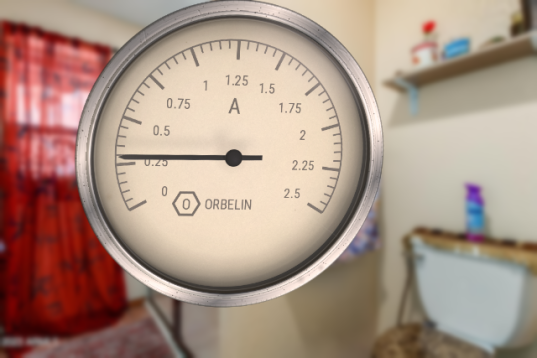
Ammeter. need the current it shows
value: 0.3 A
